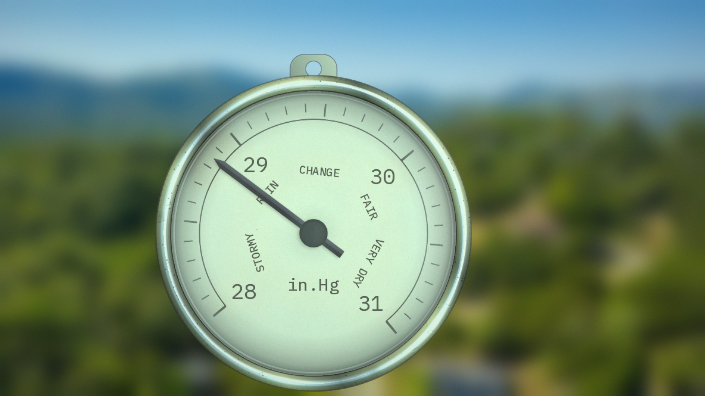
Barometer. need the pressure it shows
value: 28.85 inHg
